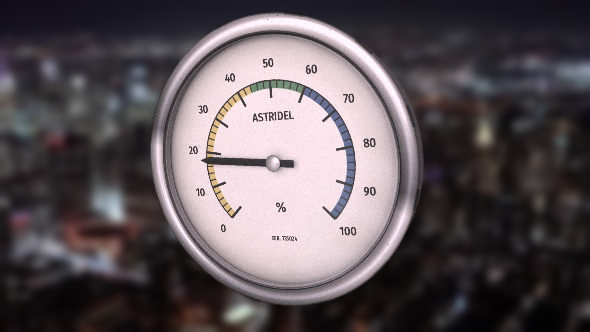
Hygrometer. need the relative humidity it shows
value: 18 %
